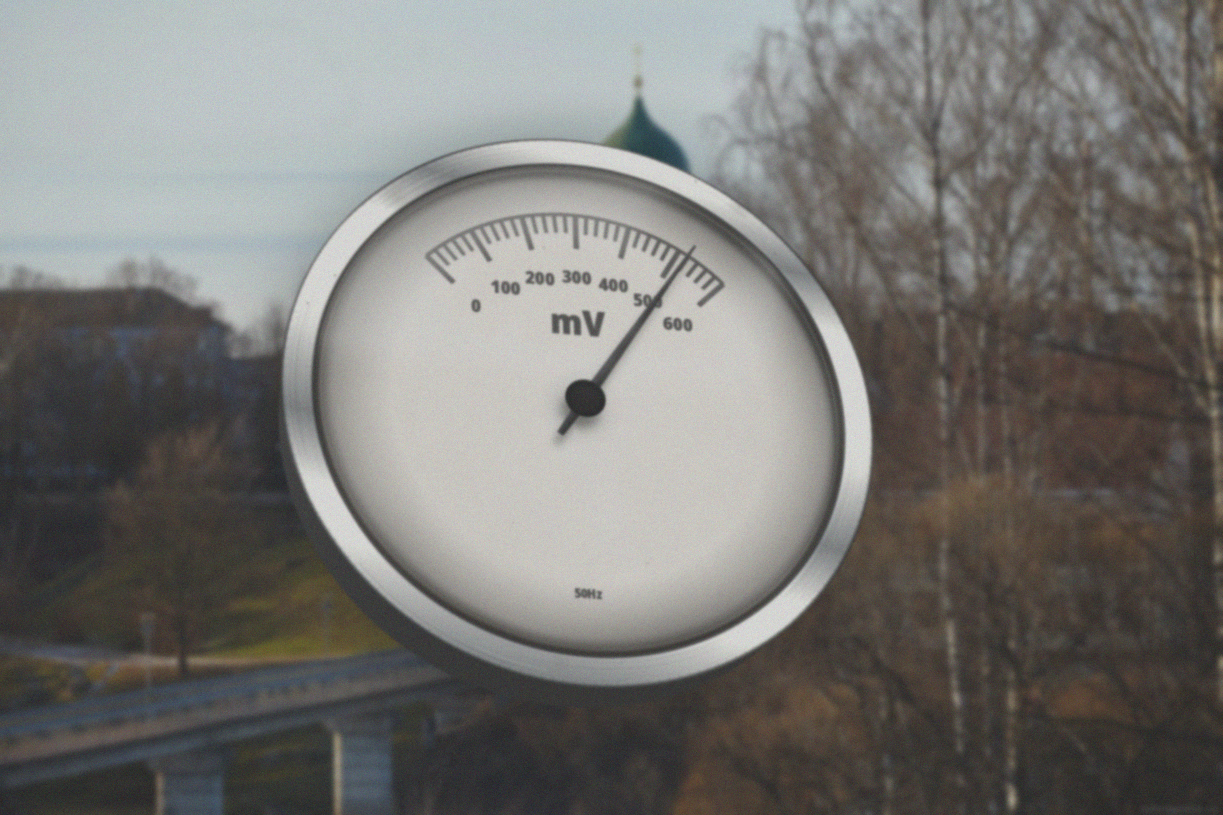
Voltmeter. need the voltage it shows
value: 520 mV
